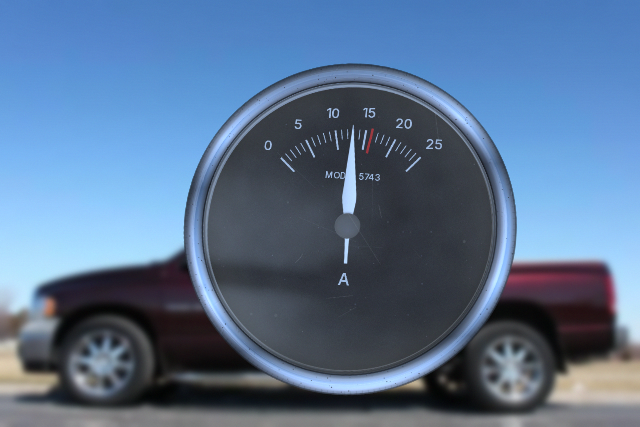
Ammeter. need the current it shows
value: 13 A
